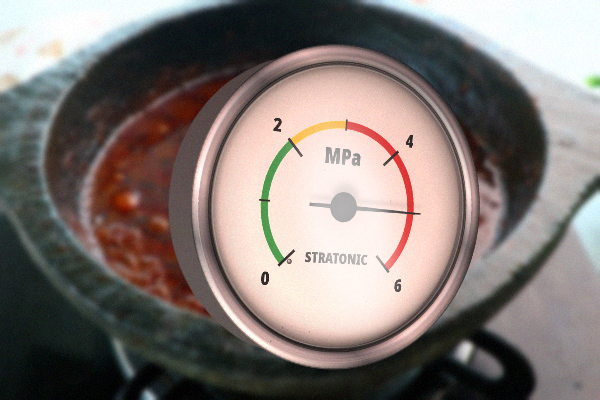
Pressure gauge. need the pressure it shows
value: 5 MPa
